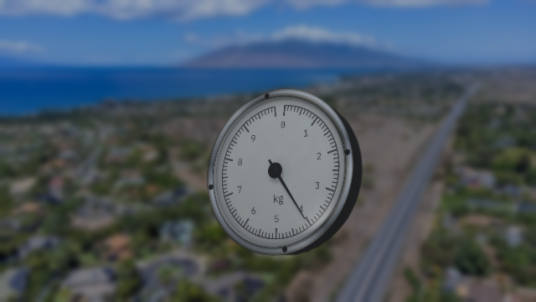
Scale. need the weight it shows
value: 4 kg
